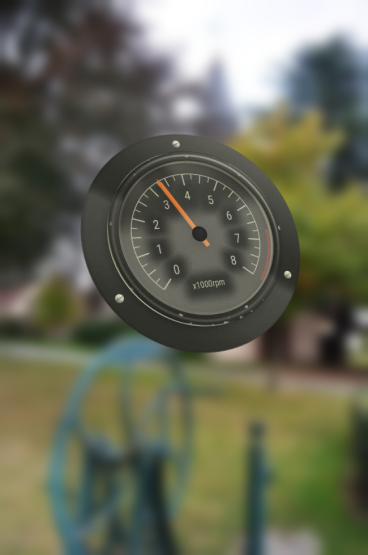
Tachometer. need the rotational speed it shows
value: 3250 rpm
